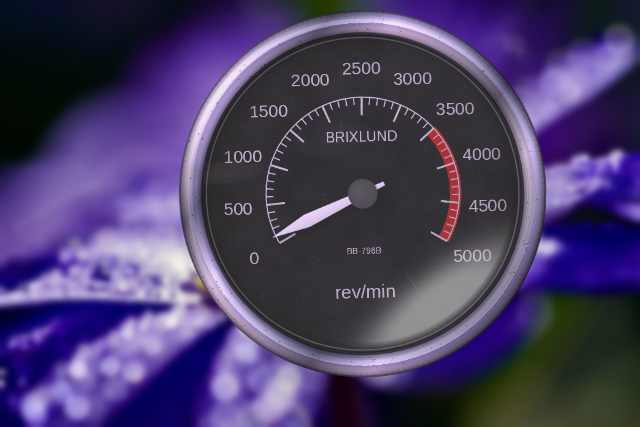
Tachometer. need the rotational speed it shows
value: 100 rpm
